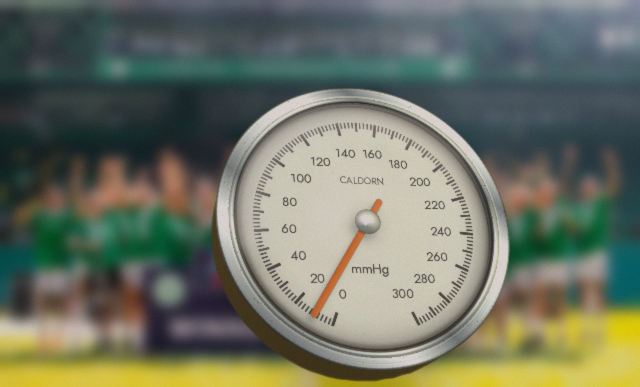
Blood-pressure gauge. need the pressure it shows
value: 10 mmHg
